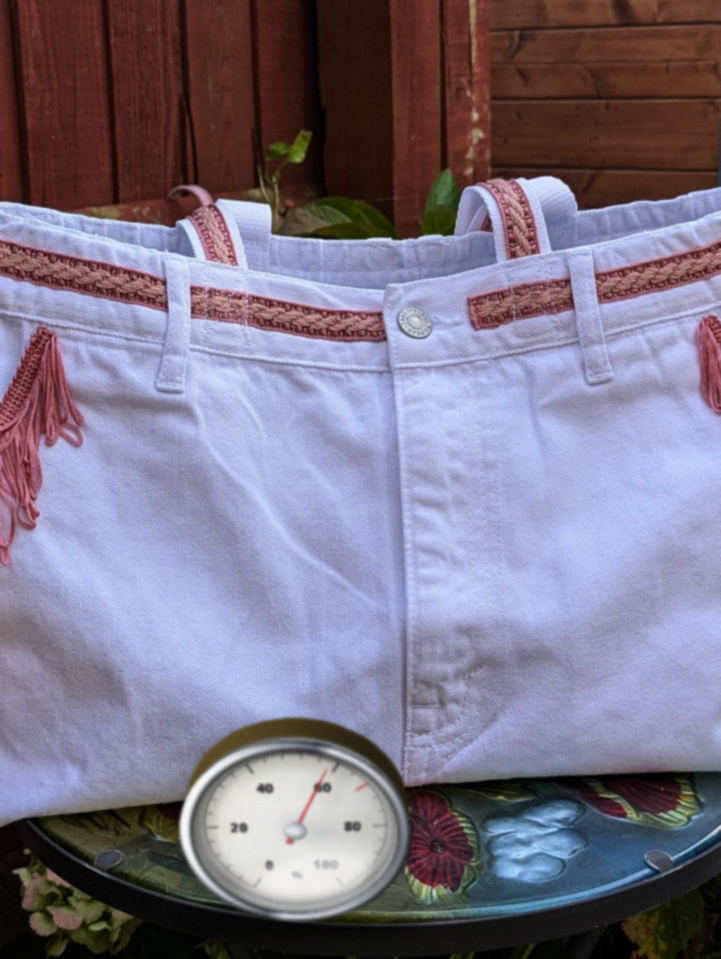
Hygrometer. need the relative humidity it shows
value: 58 %
